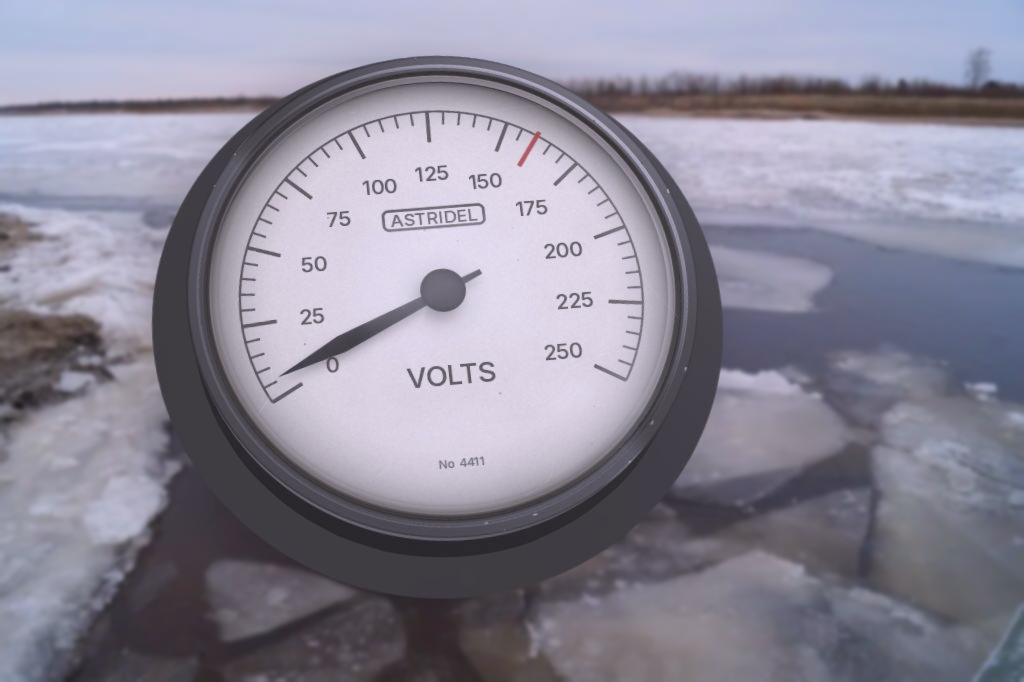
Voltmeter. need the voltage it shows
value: 5 V
